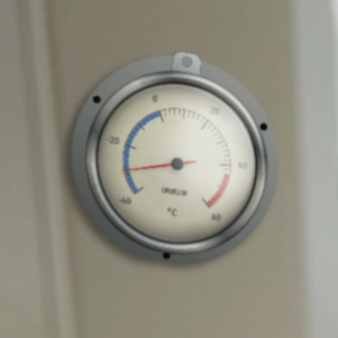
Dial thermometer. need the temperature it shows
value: -30 °C
